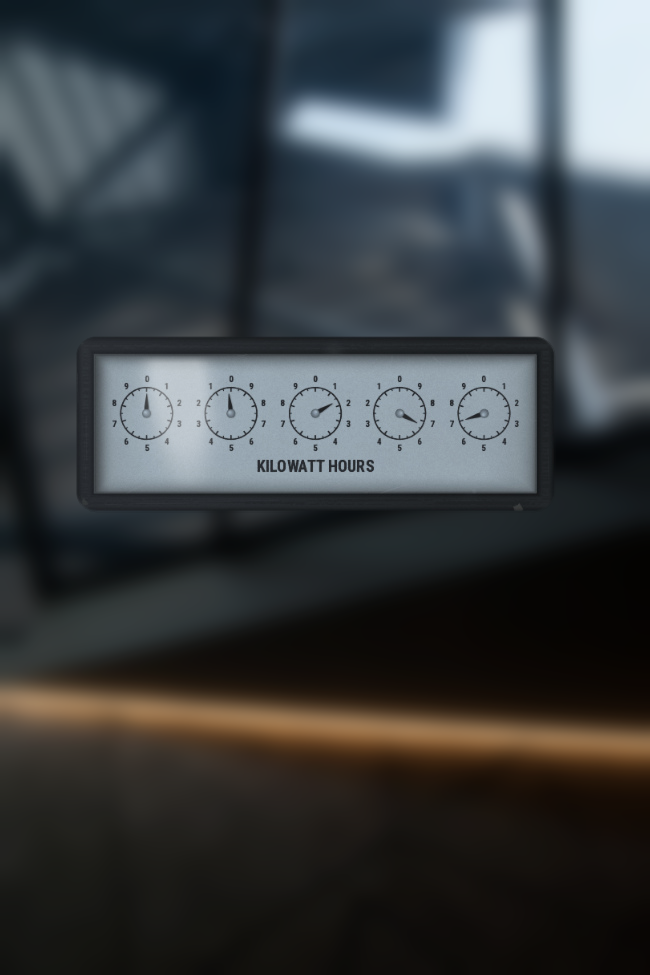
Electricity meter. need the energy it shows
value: 167 kWh
